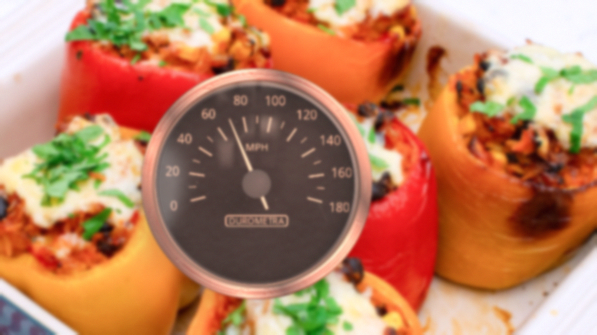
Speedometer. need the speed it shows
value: 70 mph
